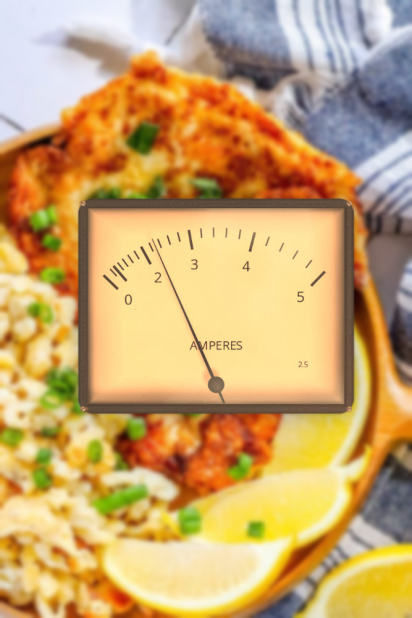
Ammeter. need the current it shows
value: 2.3 A
